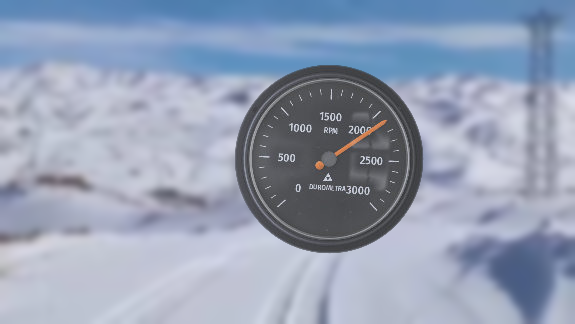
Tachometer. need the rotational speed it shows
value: 2100 rpm
